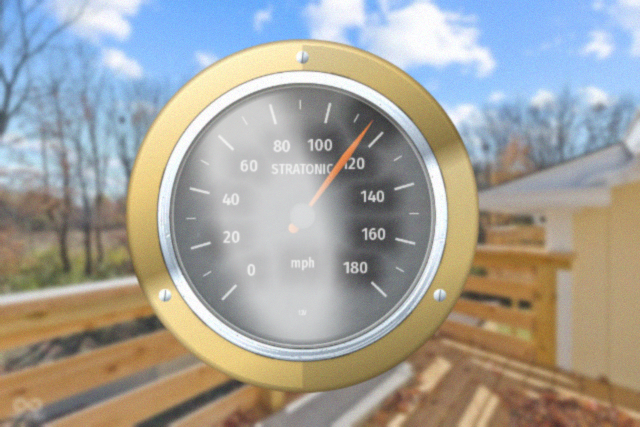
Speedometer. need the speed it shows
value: 115 mph
